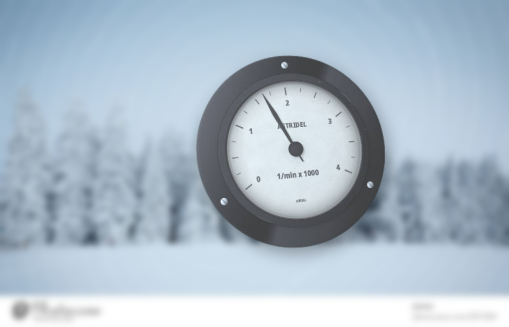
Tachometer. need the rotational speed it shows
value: 1625 rpm
